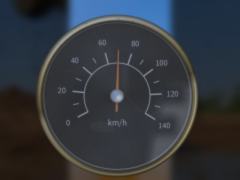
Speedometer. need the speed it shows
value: 70 km/h
